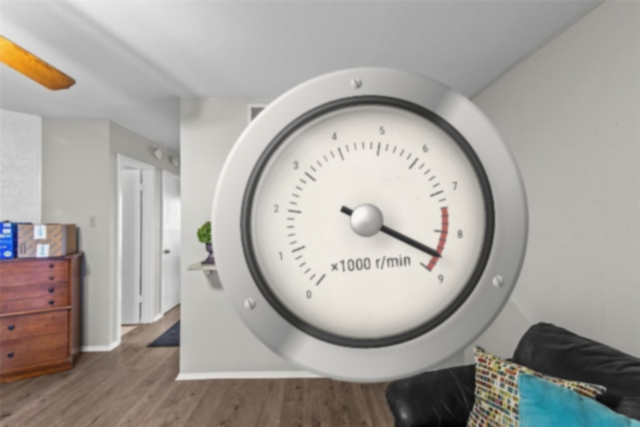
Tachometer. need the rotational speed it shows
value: 8600 rpm
